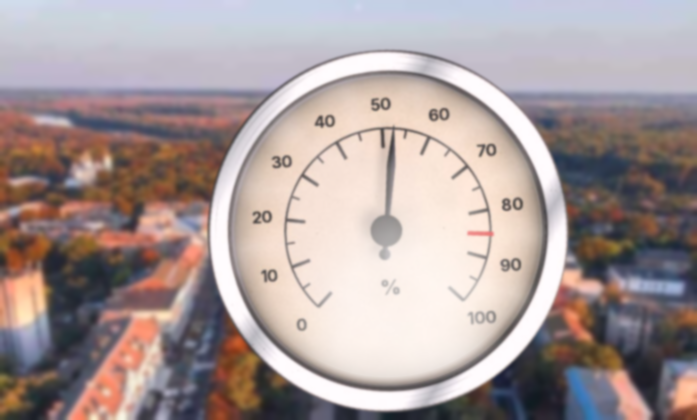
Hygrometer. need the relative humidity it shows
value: 52.5 %
